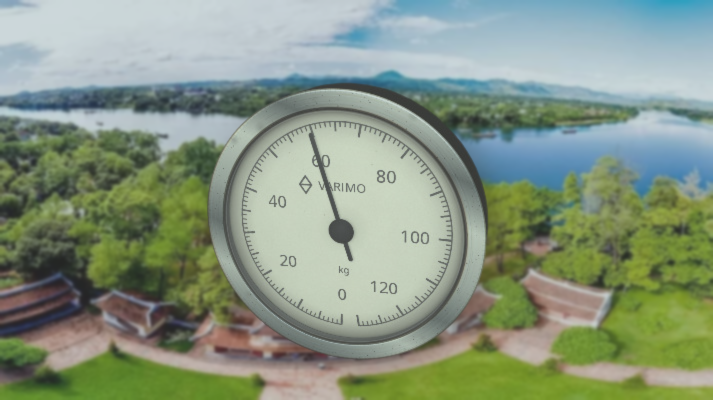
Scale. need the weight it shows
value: 60 kg
